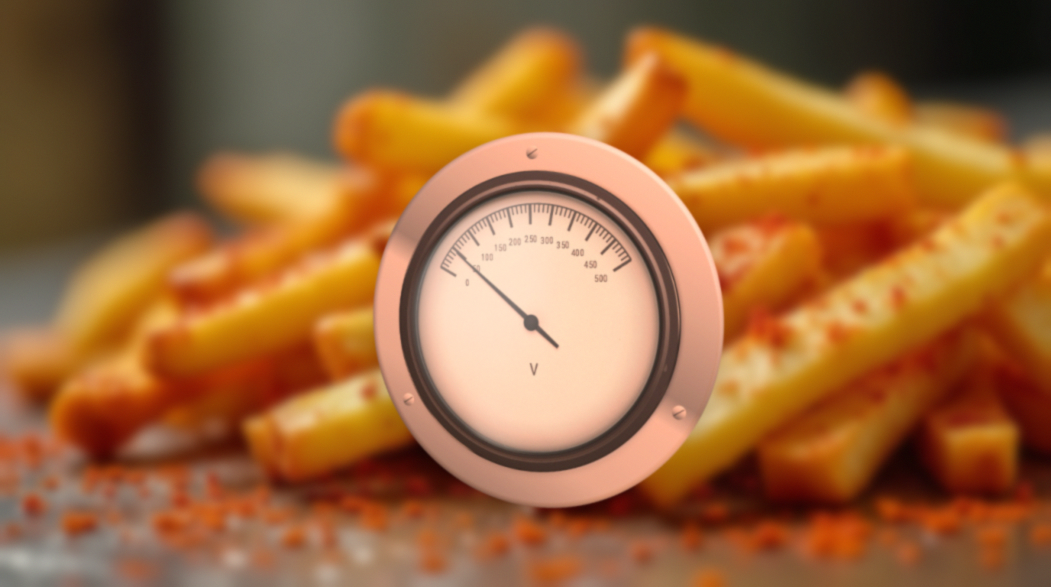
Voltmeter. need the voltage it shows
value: 50 V
